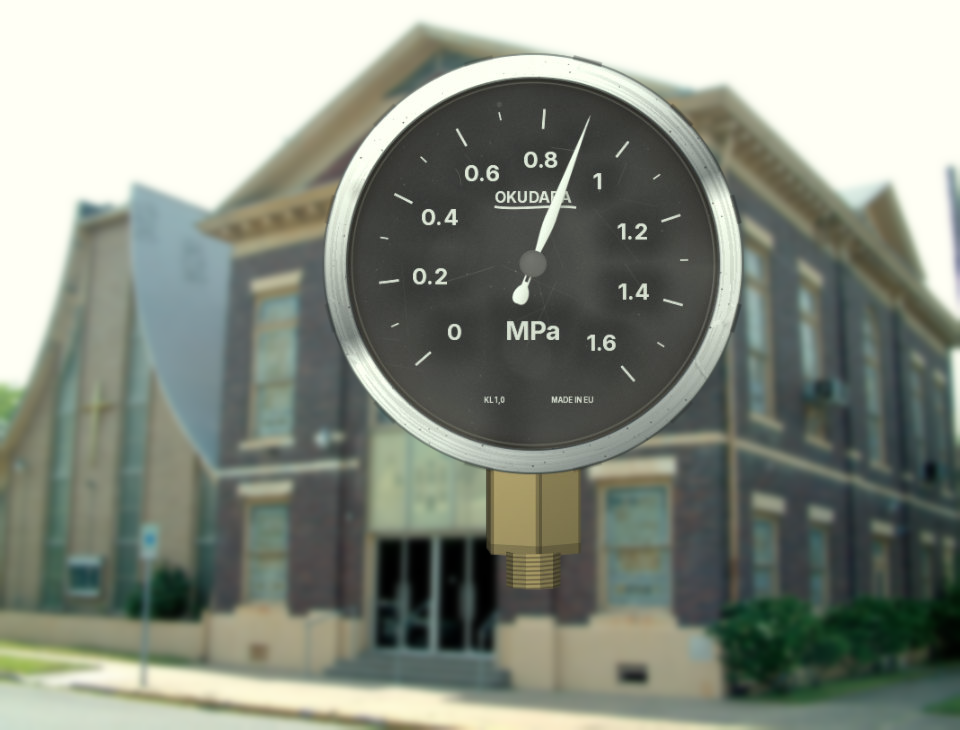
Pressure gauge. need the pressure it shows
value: 0.9 MPa
